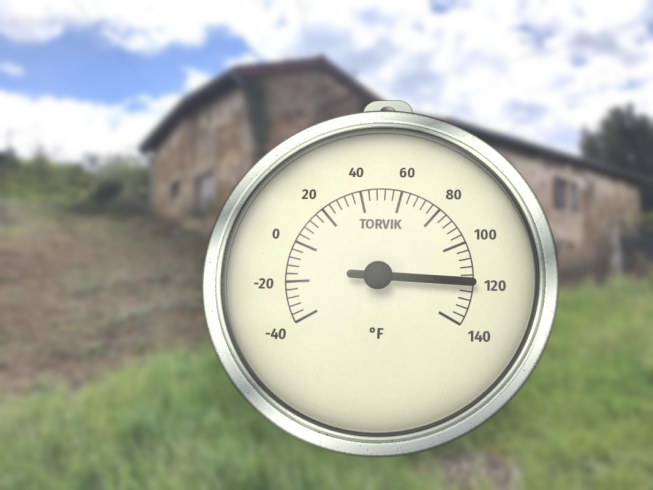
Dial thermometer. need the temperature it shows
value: 120 °F
